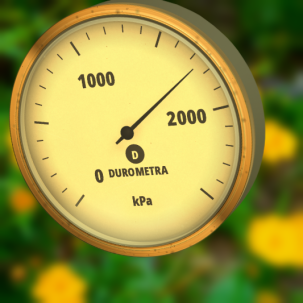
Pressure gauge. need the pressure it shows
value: 1750 kPa
